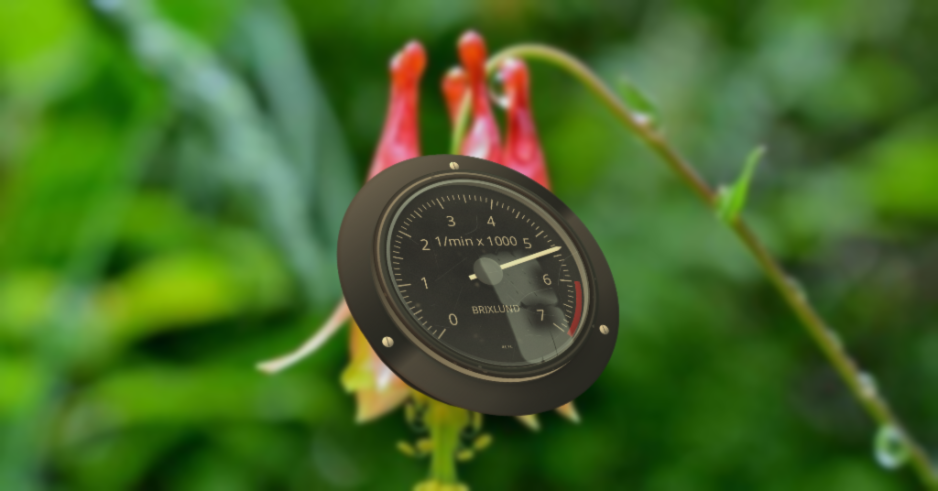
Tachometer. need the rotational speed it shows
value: 5400 rpm
